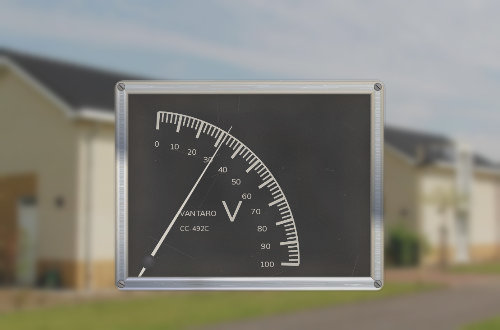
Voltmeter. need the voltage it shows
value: 32 V
